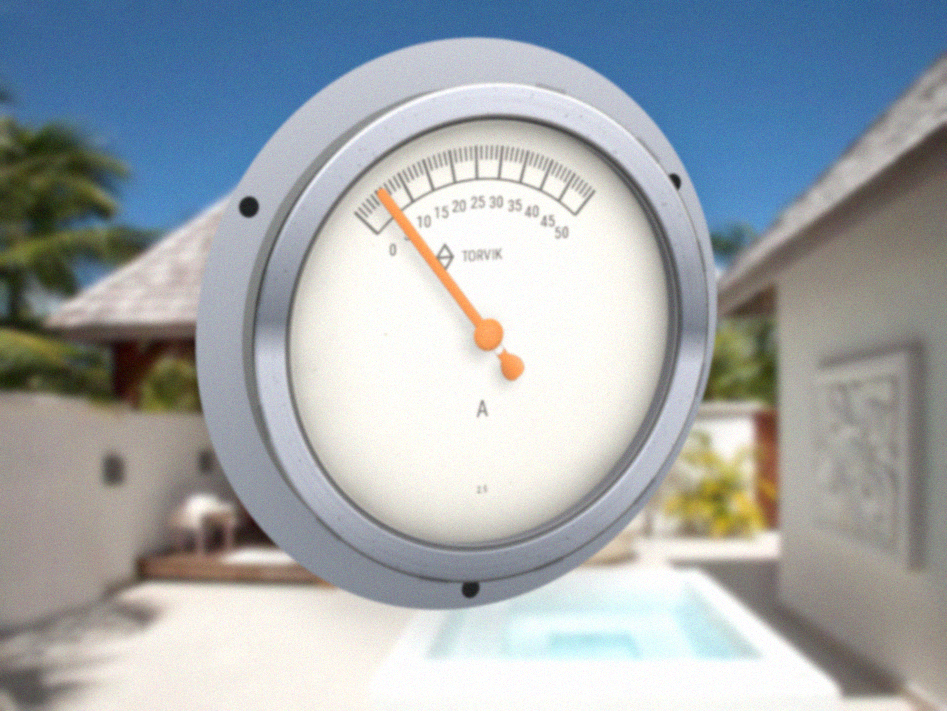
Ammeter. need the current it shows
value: 5 A
